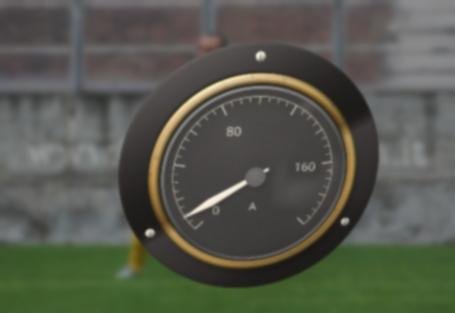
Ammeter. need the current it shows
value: 10 A
